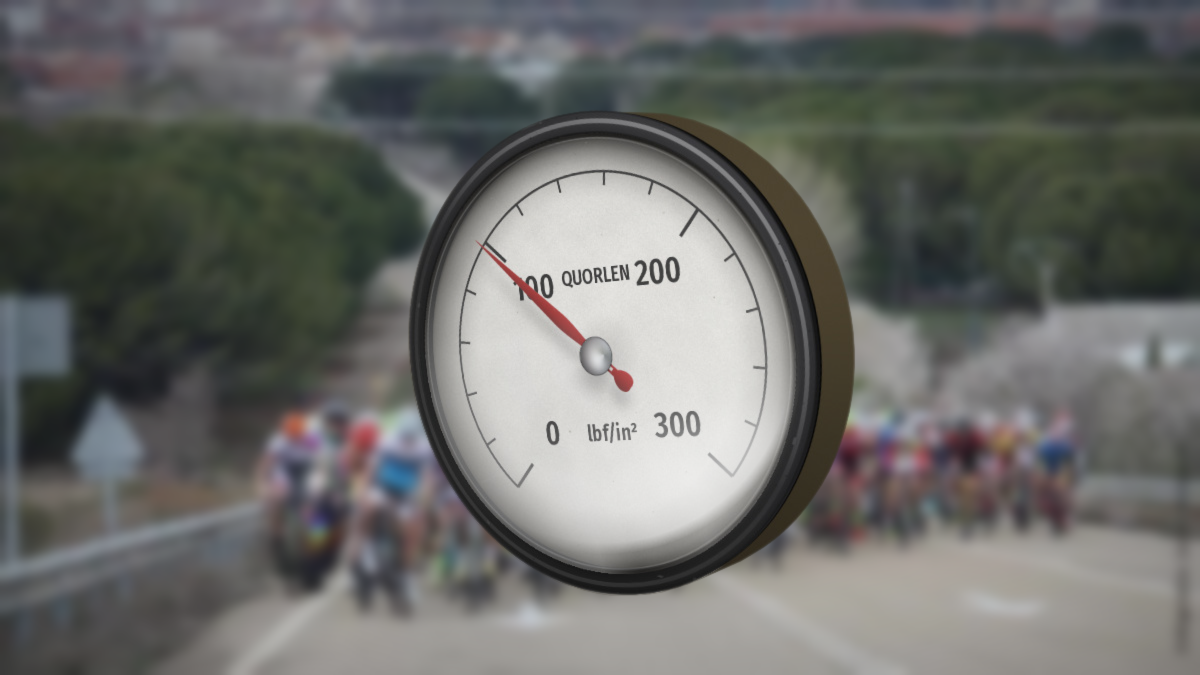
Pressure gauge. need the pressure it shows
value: 100 psi
